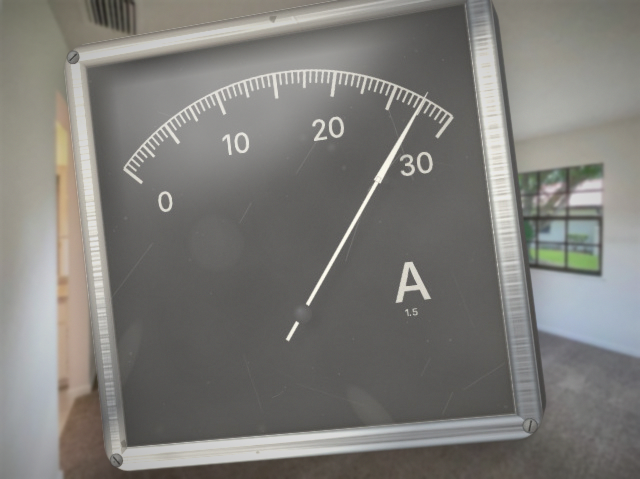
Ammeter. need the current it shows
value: 27.5 A
